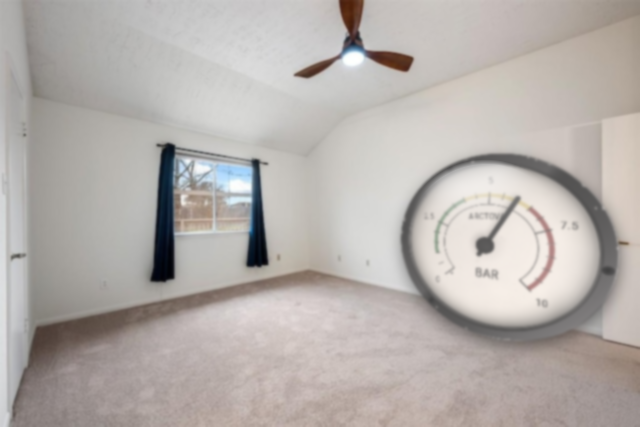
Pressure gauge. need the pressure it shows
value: 6 bar
